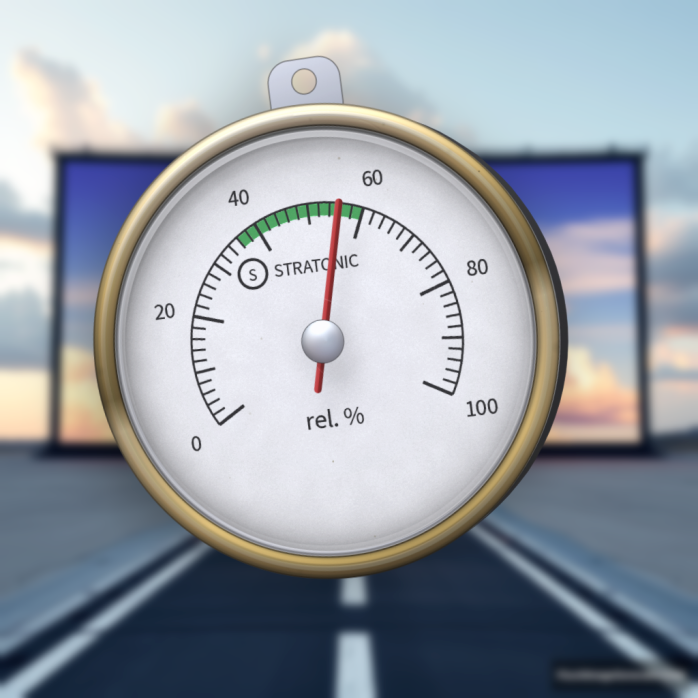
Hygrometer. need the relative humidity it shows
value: 56 %
